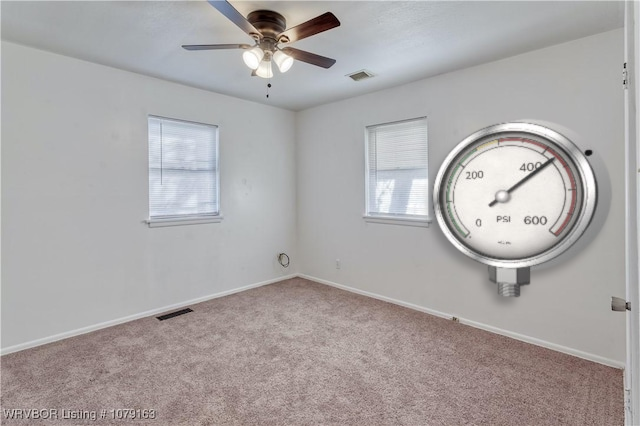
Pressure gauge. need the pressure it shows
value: 425 psi
